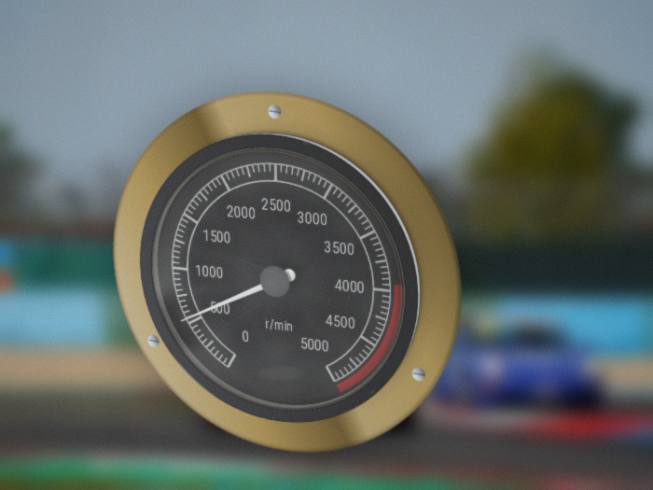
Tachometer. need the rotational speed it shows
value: 550 rpm
